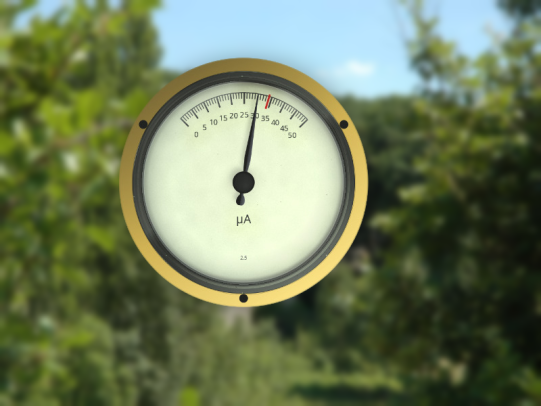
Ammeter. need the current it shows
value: 30 µA
